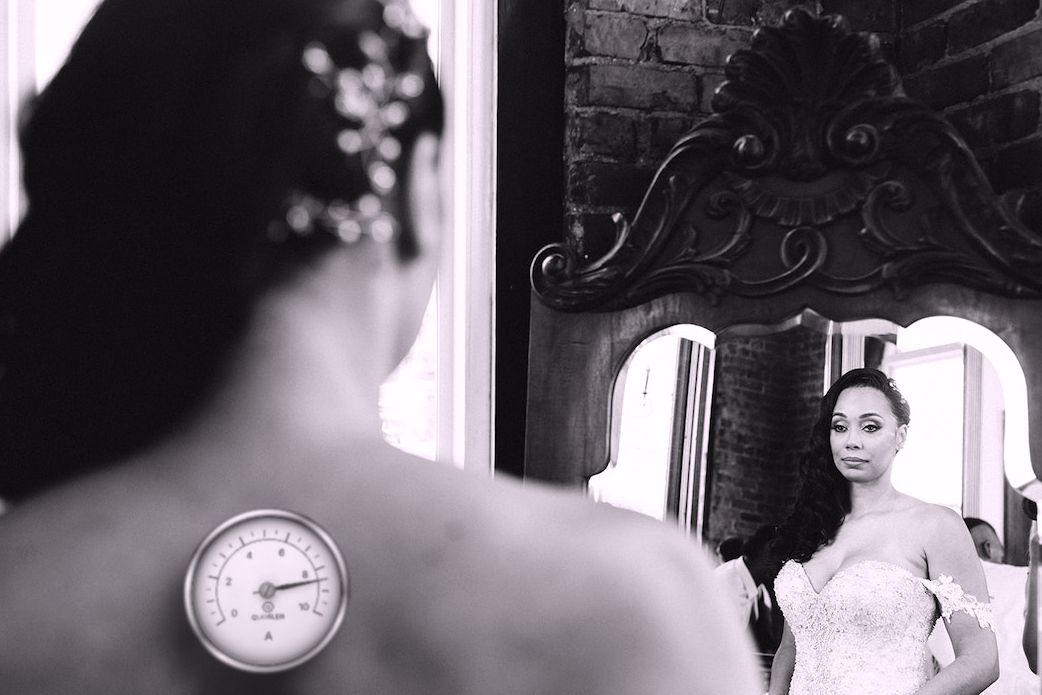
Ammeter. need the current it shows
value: 8.5 A
